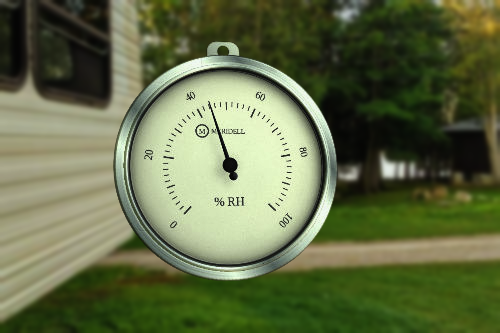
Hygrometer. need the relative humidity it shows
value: 44 %
